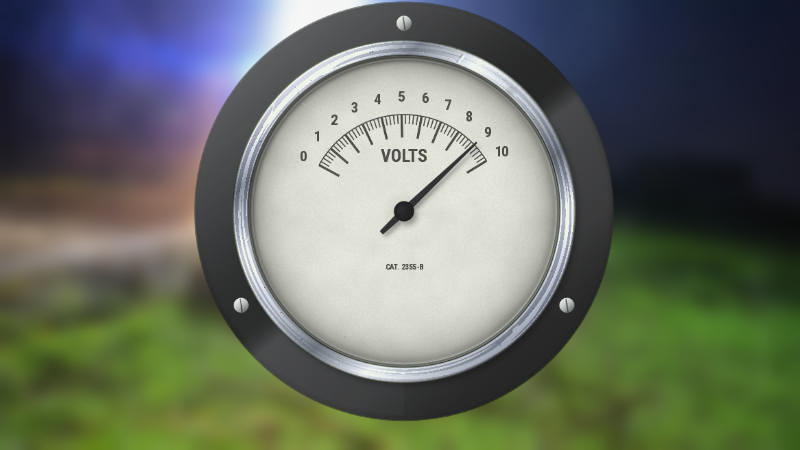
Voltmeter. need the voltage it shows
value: 9 V
